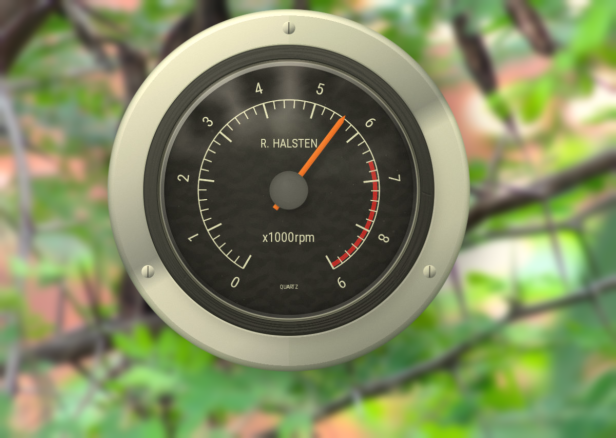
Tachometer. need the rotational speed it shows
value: 5600 rpm
